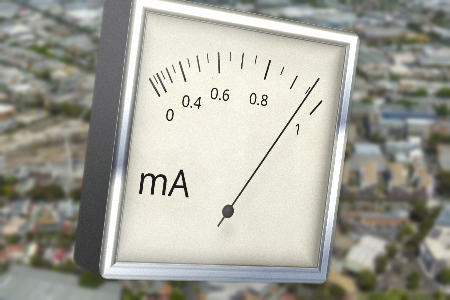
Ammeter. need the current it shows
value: 0.95 mA
